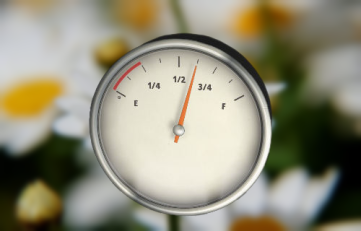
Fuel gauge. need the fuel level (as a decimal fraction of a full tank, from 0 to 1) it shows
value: 0.625
